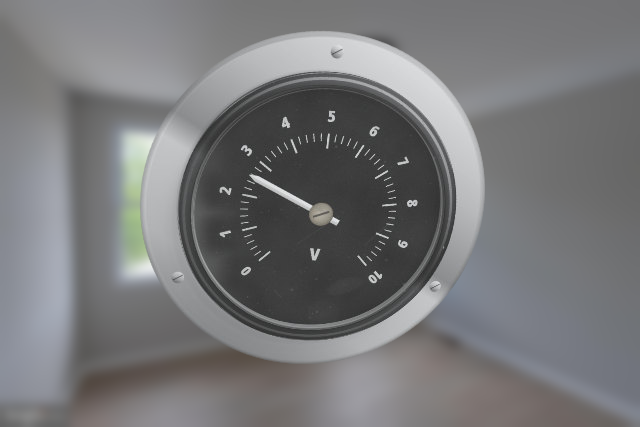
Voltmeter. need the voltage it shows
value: 2.6 V
